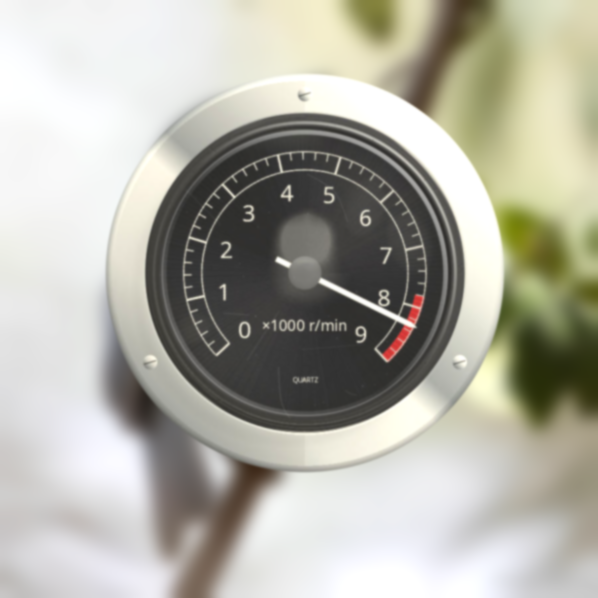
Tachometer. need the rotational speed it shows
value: 8300 rpm
